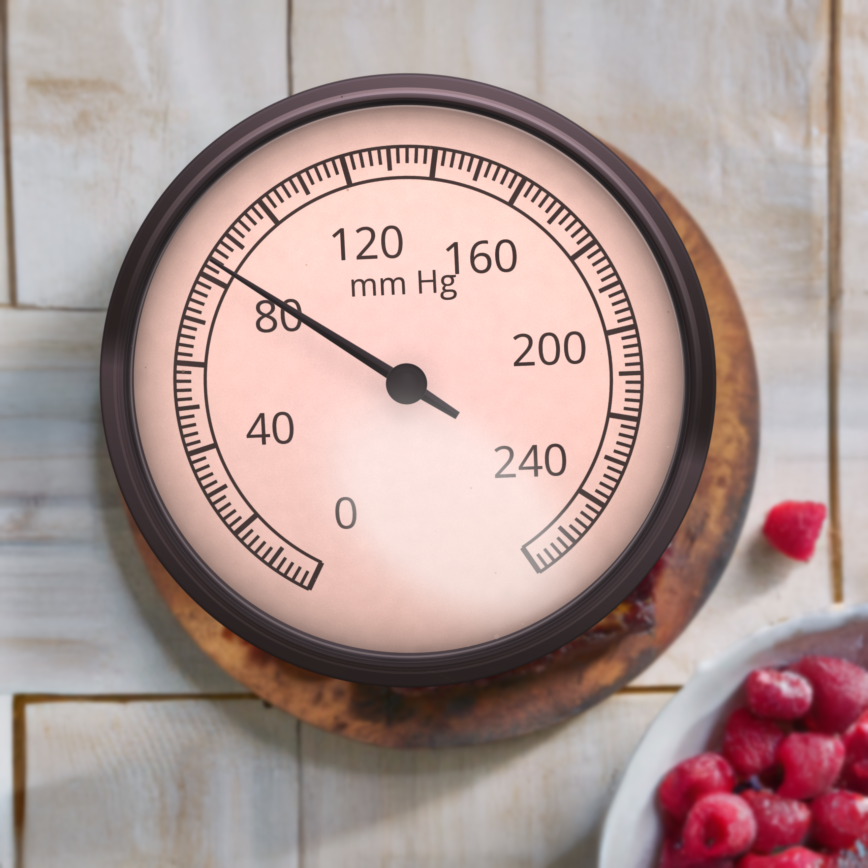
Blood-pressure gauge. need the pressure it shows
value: 84 mmHg
